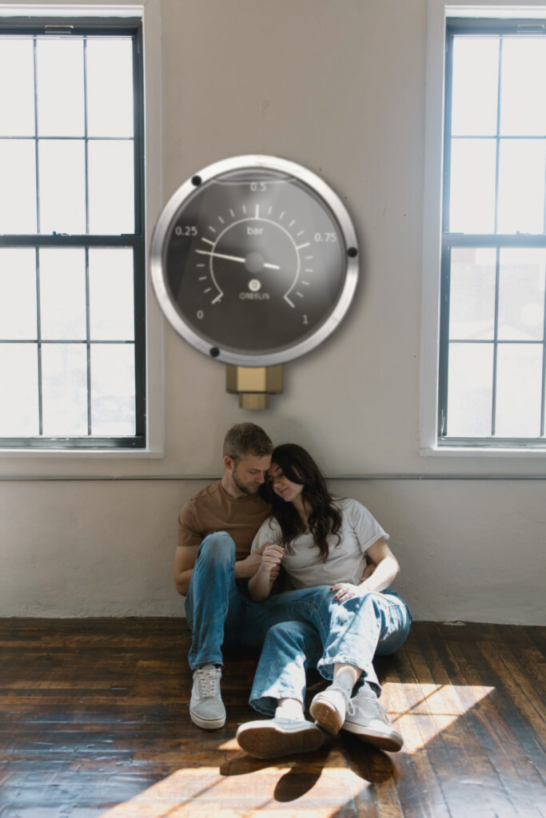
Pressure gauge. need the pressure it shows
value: 0.2 bar
